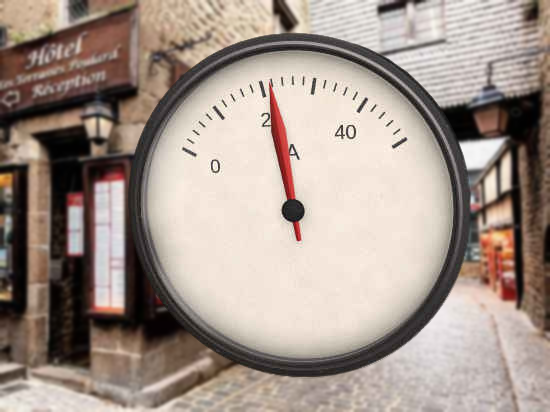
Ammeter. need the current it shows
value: 22 A
